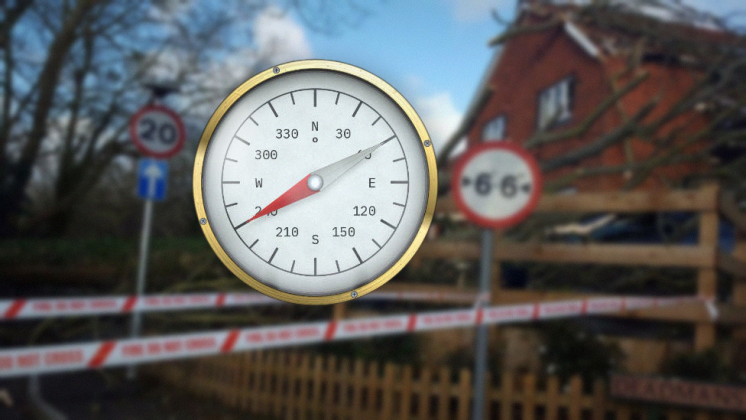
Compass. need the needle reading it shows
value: 240 °
